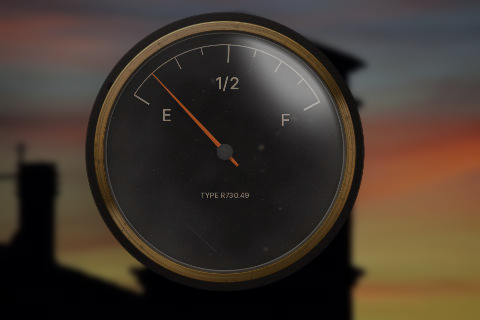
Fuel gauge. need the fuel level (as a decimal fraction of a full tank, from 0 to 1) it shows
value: 0.125
